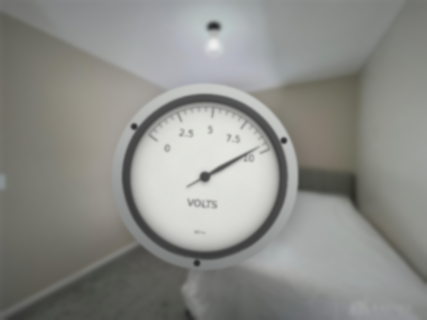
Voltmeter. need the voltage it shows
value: 9.5 V
